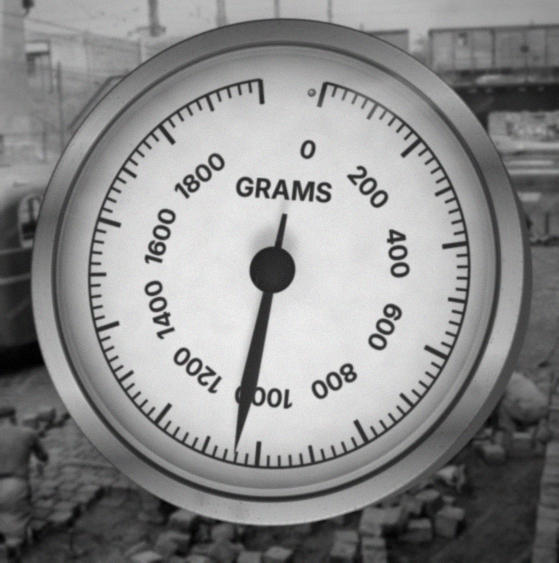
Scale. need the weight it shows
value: 1040 g
